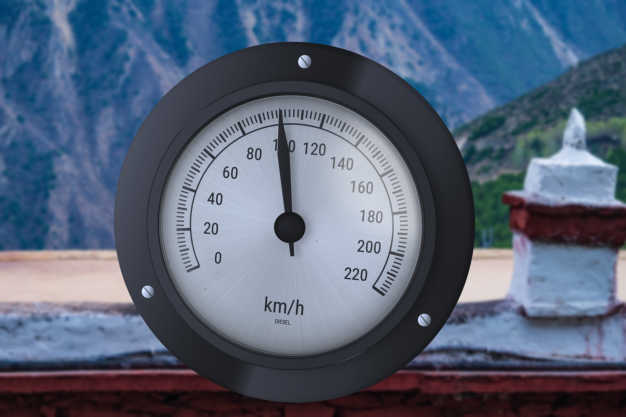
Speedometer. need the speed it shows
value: 100 km/h
